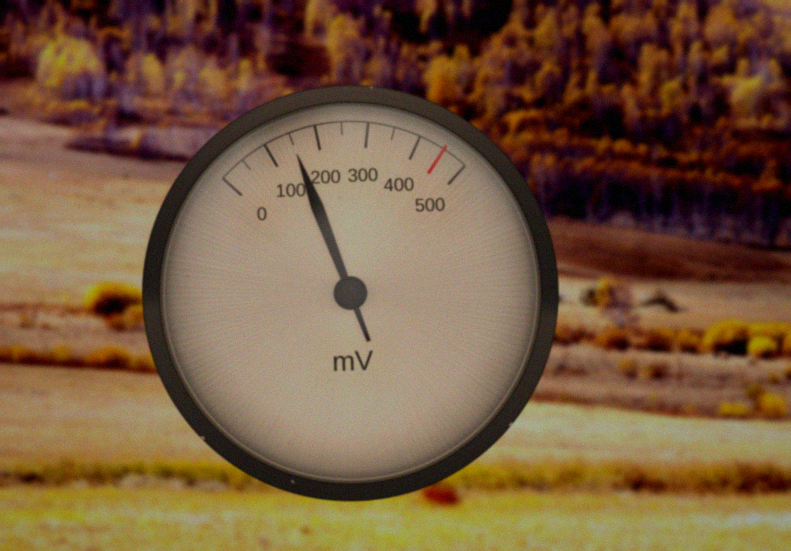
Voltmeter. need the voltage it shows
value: 150 mV
